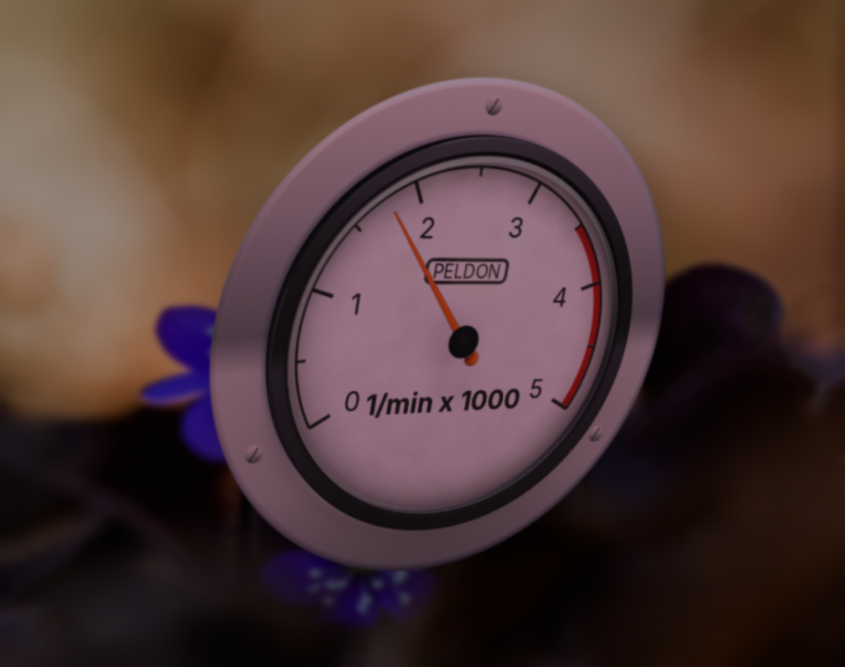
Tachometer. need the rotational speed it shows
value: 1750 rpm
